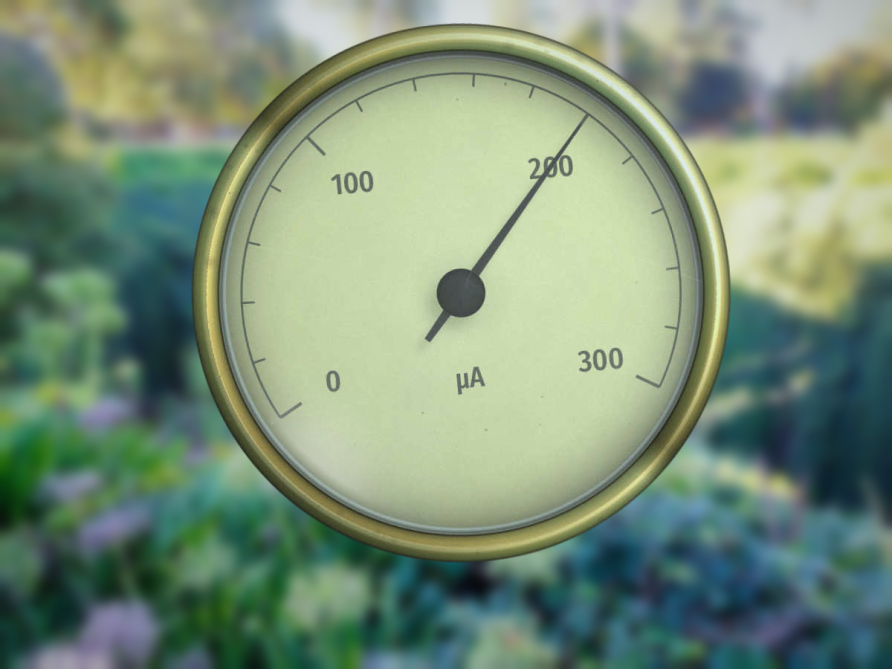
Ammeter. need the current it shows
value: 200 µA
